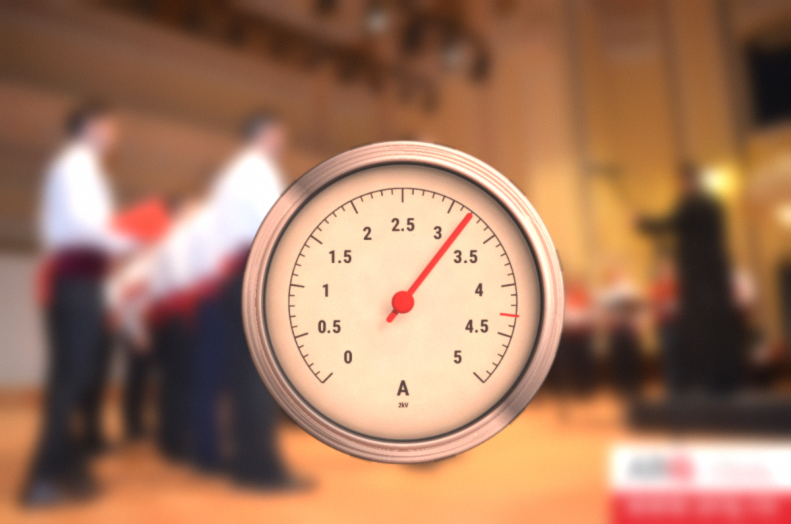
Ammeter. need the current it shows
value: 3.2 A
